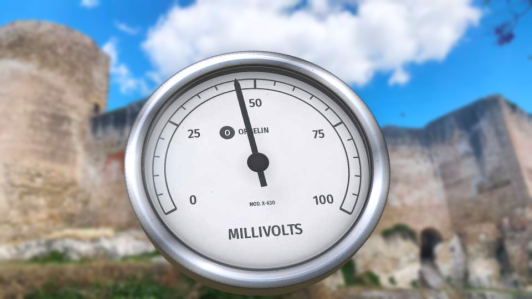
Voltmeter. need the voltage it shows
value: 45 mV
